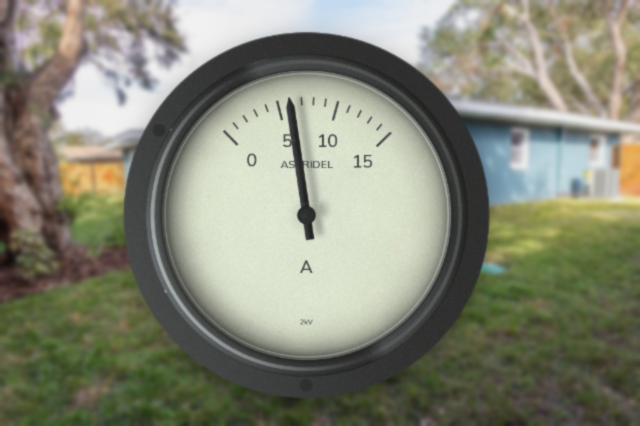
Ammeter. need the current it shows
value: 6 A
